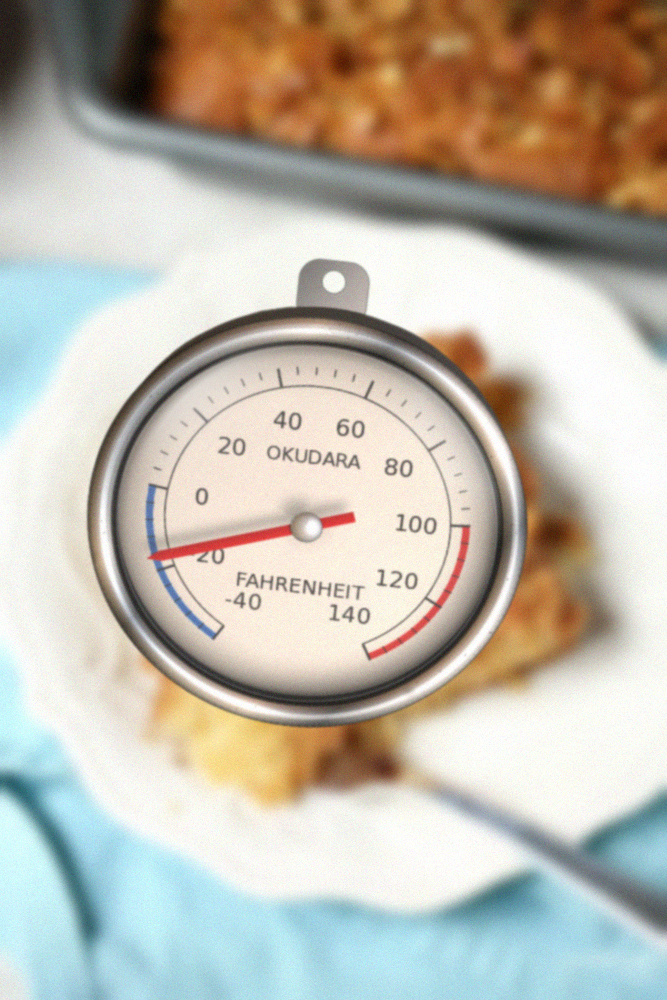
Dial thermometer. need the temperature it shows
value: -16 °F
